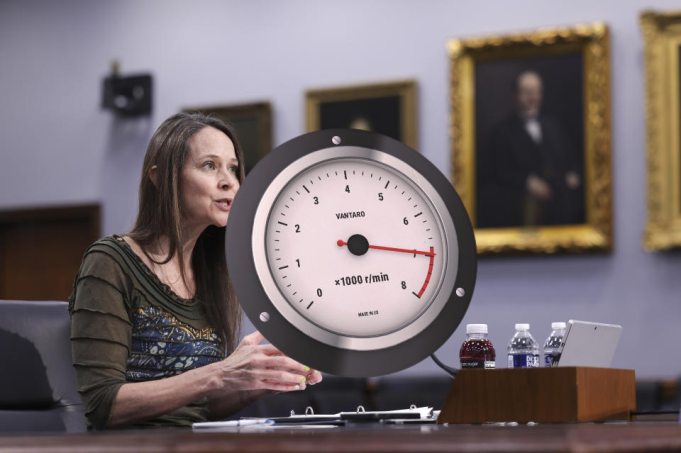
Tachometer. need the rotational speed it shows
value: 7000 rpm
